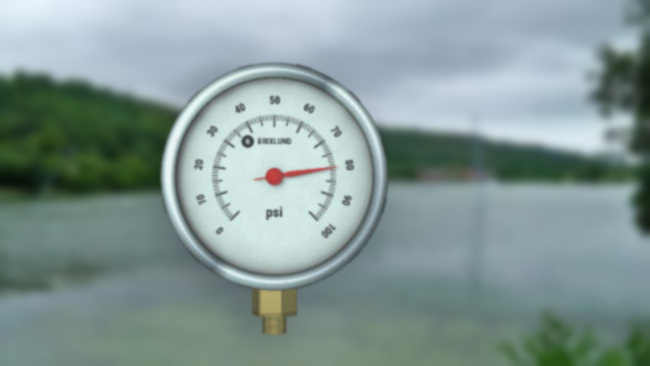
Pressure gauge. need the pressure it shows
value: 80 psi
